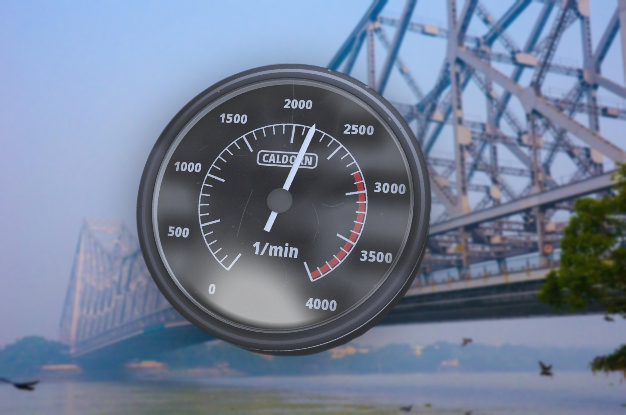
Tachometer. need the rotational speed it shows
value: 2200 rpm
